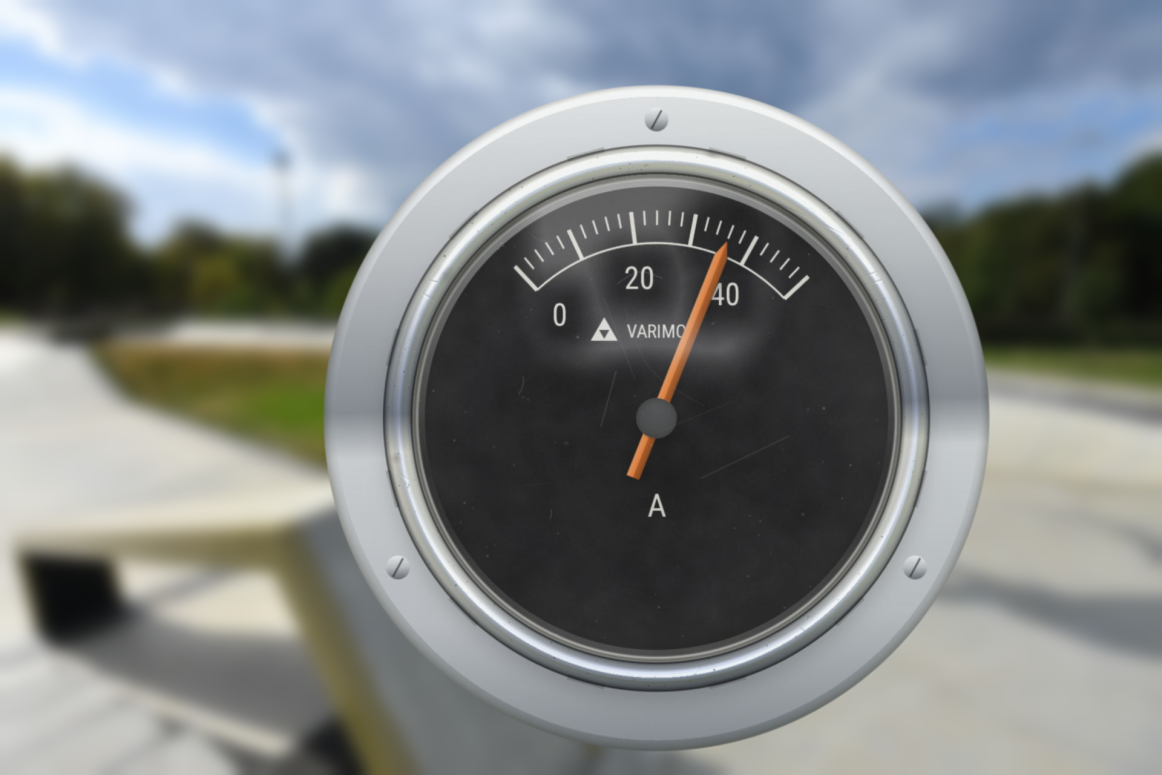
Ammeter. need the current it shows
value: 36 A
